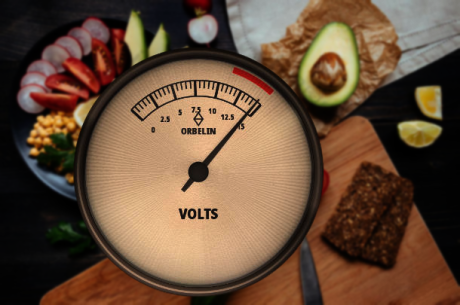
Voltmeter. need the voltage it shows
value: 14.5 V
